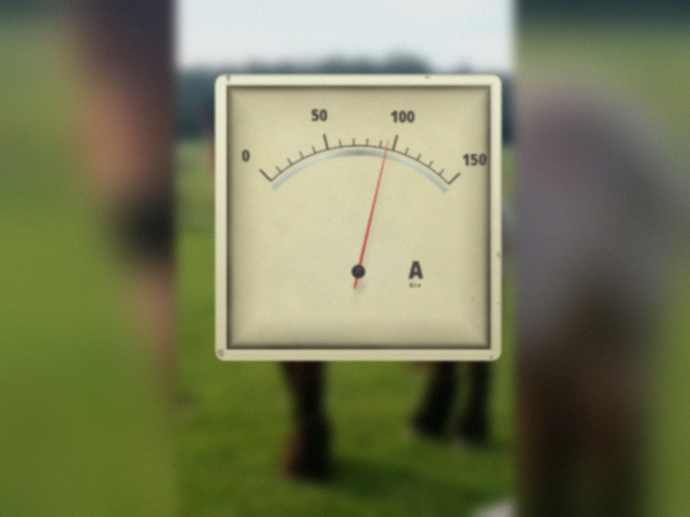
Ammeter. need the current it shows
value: 95 A
